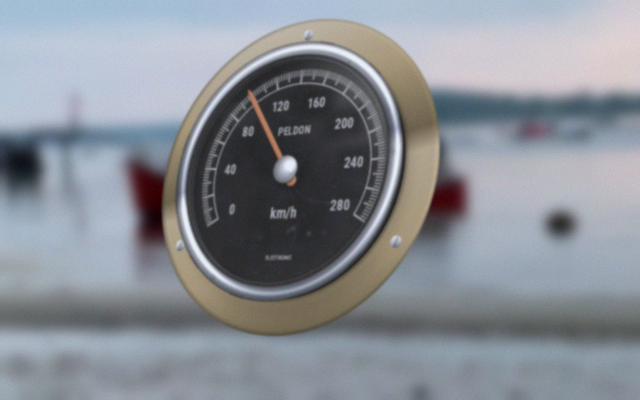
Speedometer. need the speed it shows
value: 100 km/h
